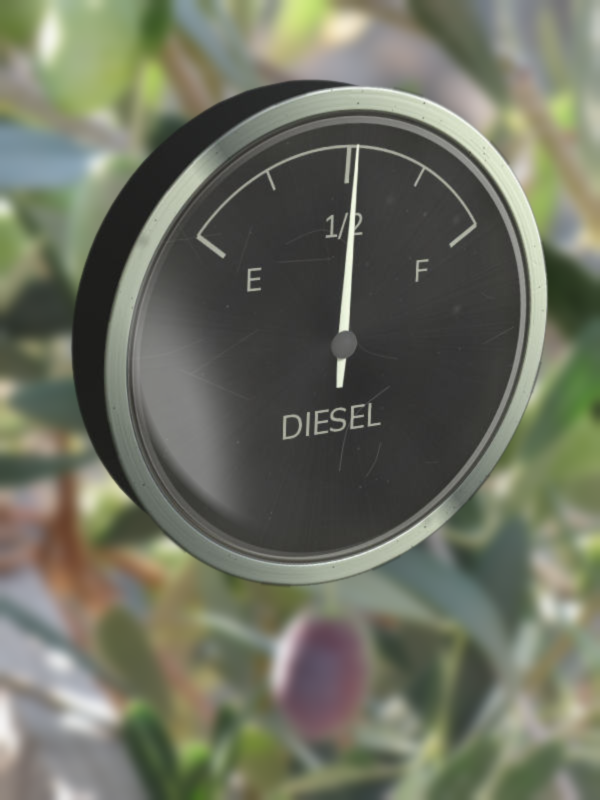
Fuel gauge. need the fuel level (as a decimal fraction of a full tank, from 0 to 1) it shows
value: 0.5
